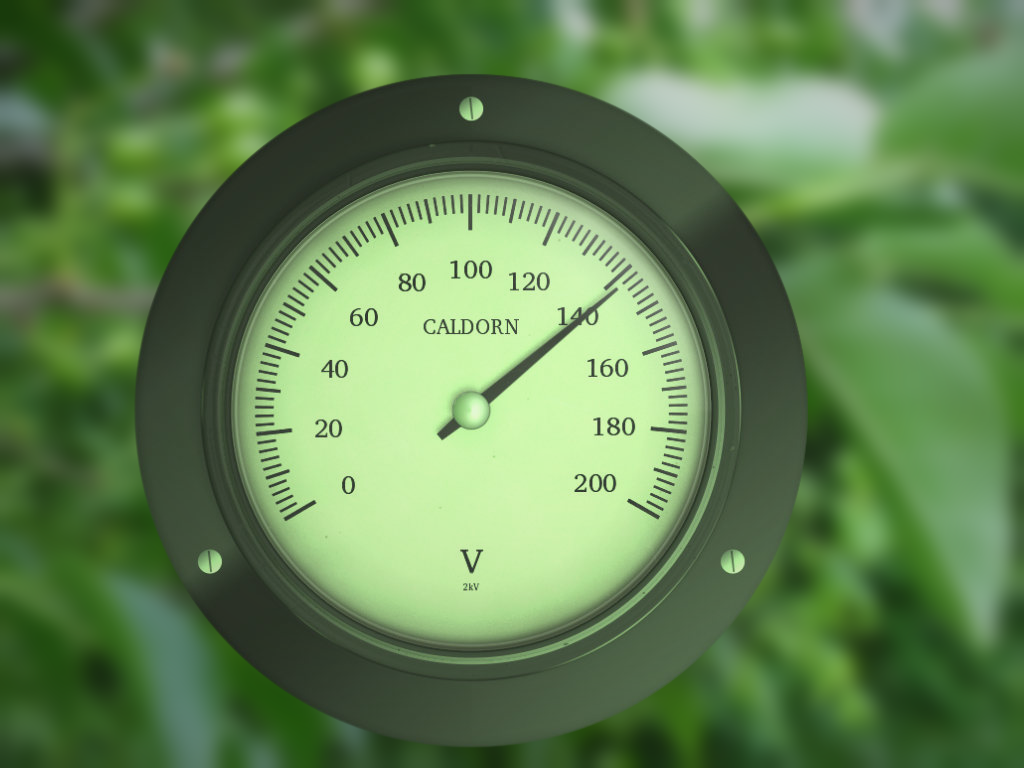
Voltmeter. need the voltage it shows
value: 142 V
